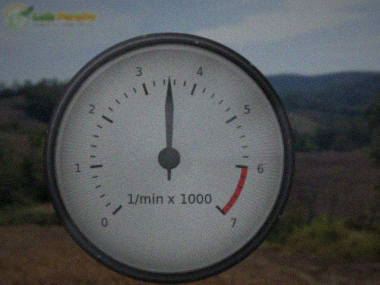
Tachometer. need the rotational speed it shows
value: 3500 rpm
